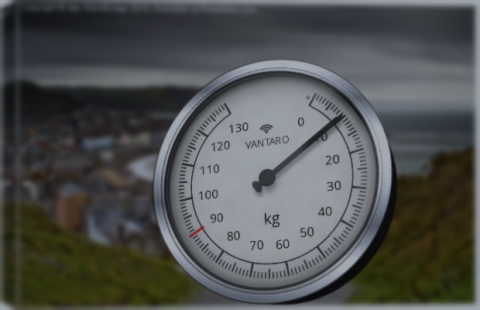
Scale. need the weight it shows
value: 10 kg
